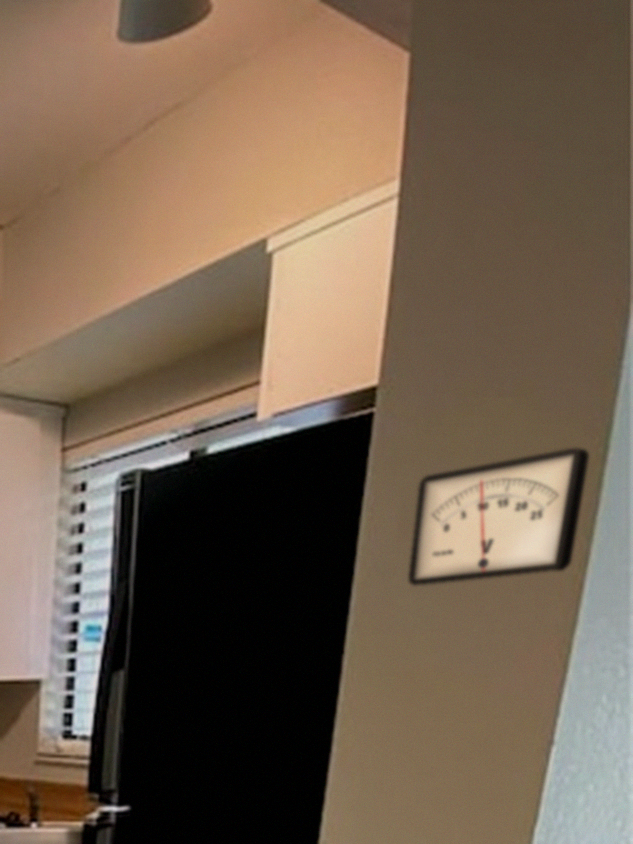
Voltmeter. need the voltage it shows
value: 10 V
